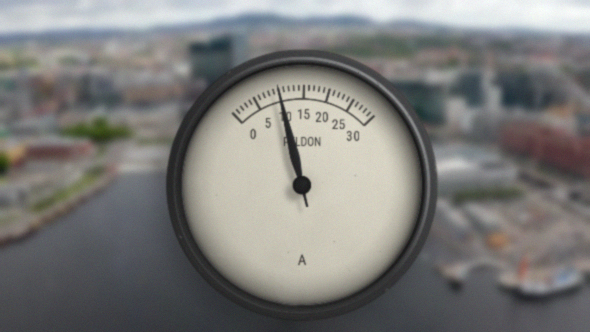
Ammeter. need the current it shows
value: 10 A
